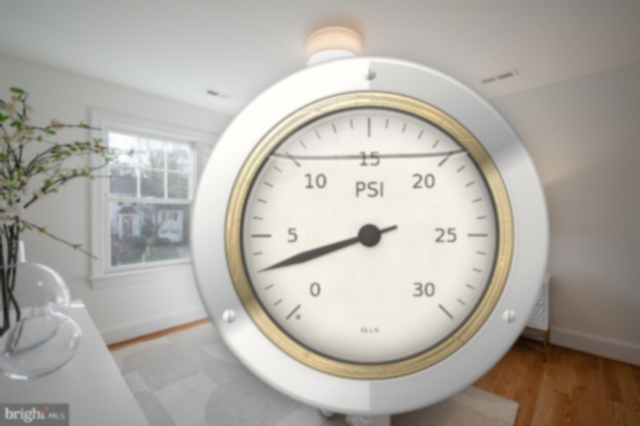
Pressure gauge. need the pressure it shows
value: 3 psi
